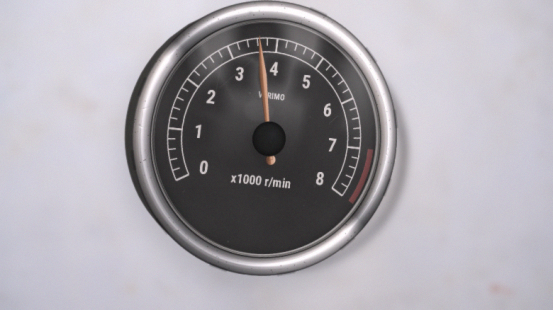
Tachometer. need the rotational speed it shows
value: 3600 rpm
